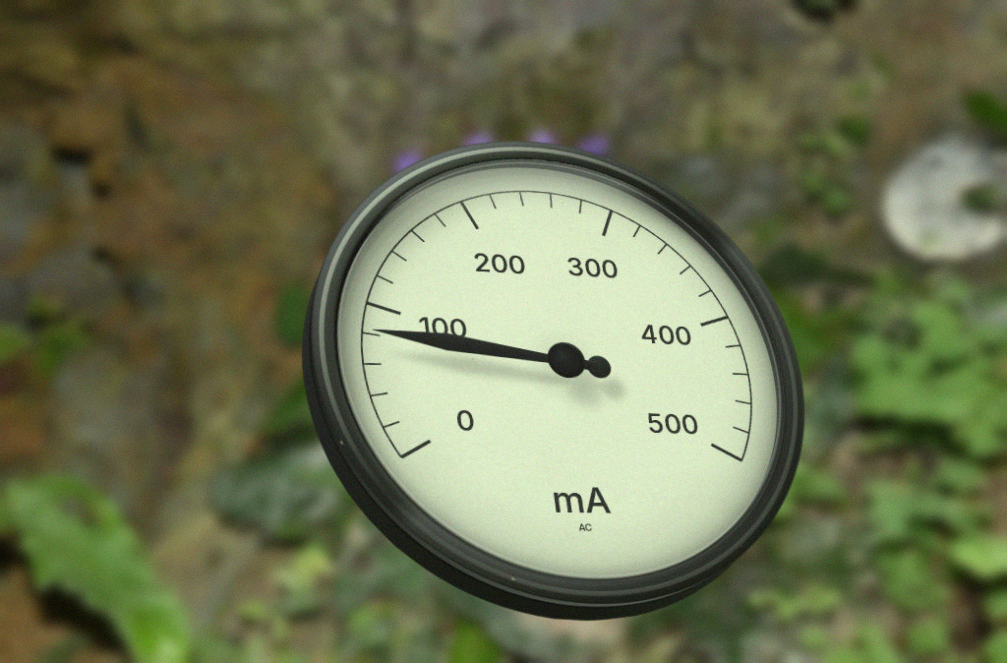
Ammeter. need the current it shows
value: 80 mA
